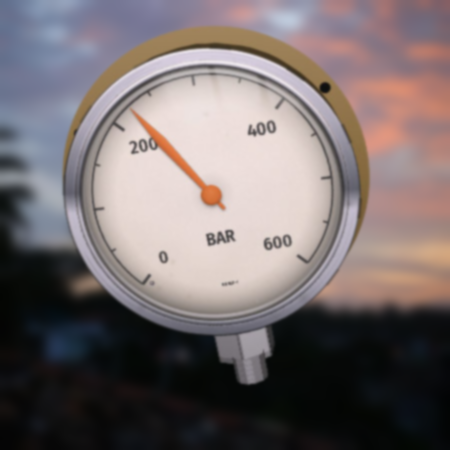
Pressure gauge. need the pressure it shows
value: 225 bar
